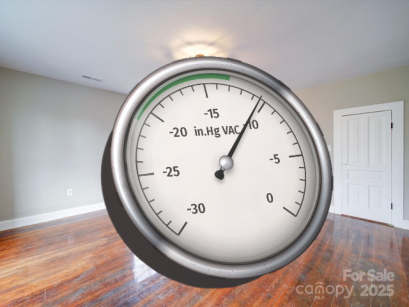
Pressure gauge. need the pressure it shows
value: -10.5 inHg
